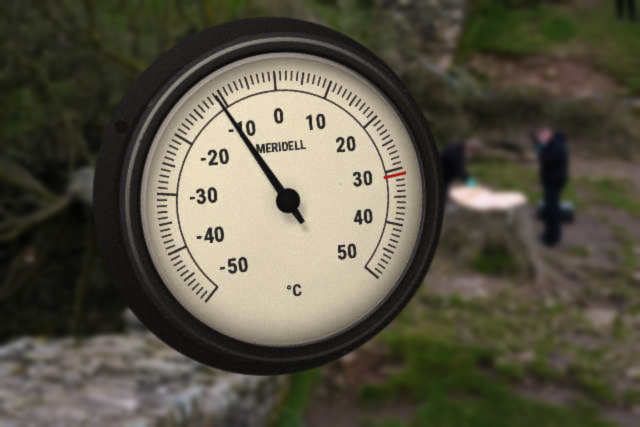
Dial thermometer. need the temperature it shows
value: -11 °C
